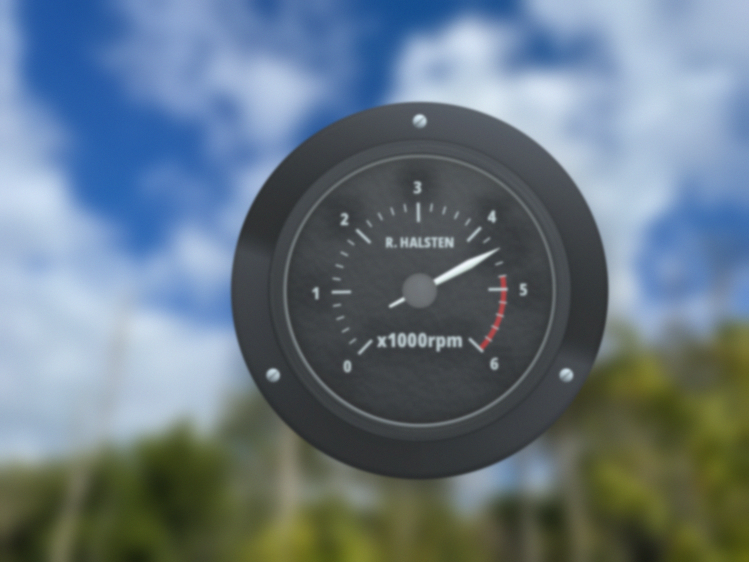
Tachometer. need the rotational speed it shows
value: 4400 rpm
